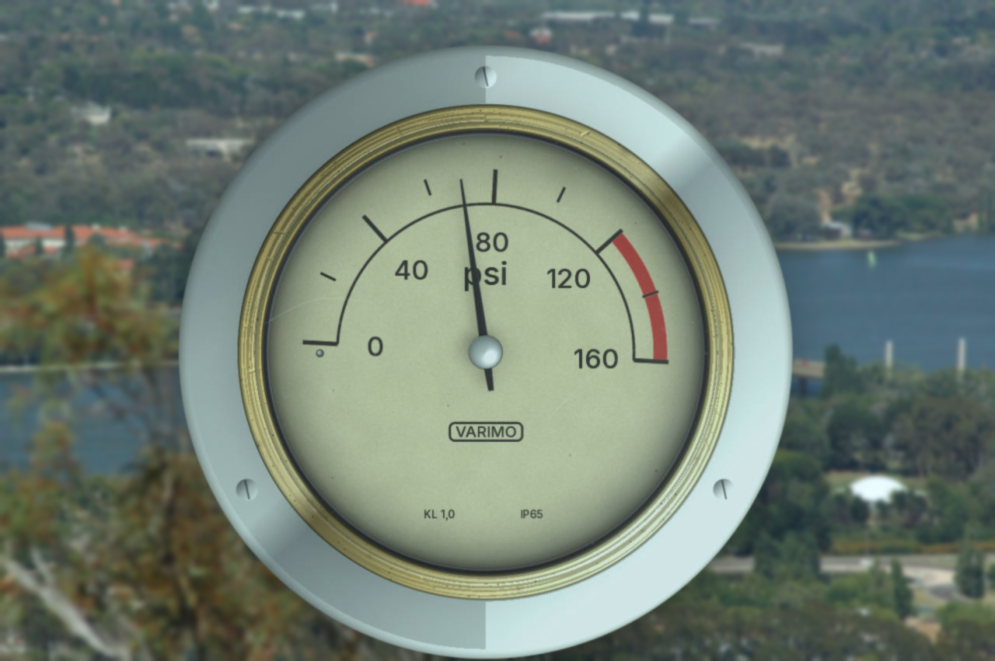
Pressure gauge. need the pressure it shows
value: 70 psi
